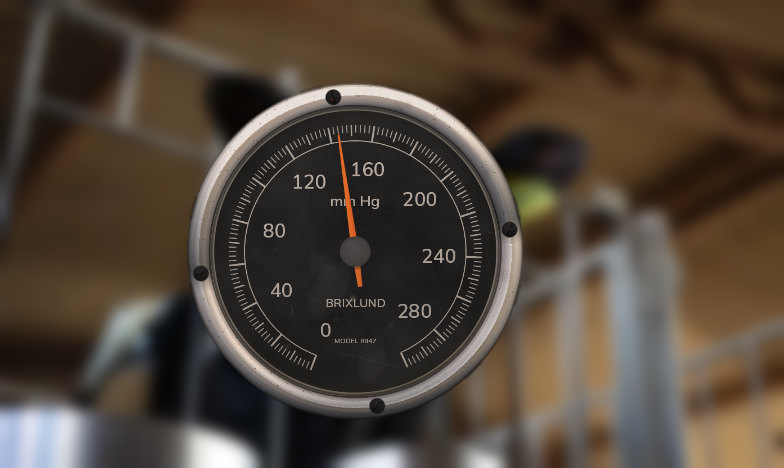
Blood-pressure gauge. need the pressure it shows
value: 144 mmHg
